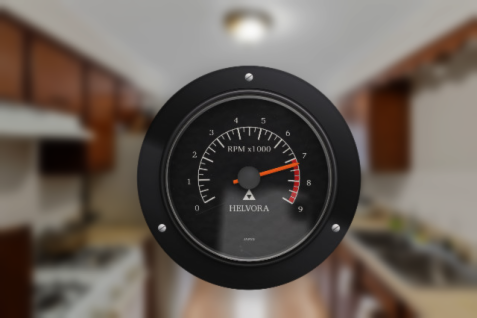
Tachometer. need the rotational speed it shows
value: 7250 rpm
